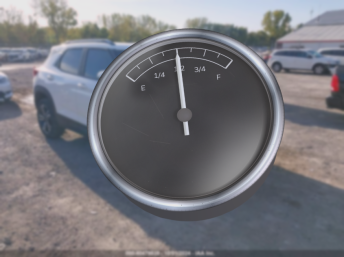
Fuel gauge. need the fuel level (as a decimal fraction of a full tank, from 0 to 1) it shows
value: 0.5
